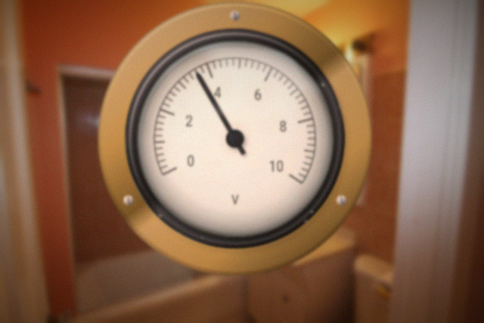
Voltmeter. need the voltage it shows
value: 3.6 V
